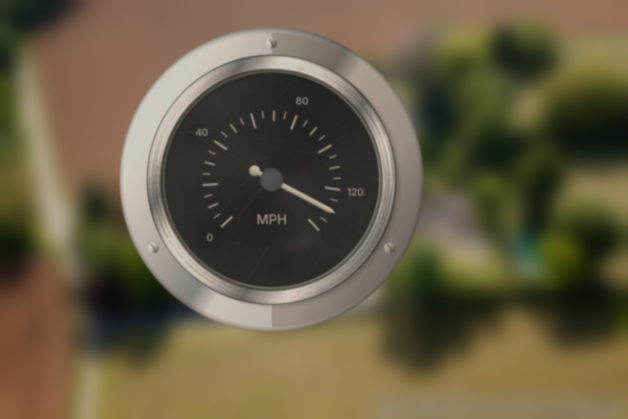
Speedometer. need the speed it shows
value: 130 mph
